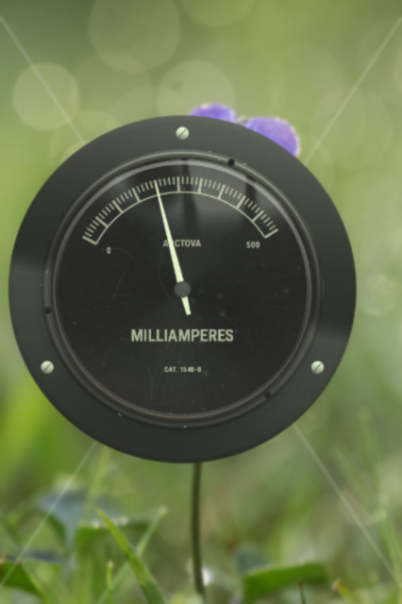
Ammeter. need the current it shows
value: 200 mA
